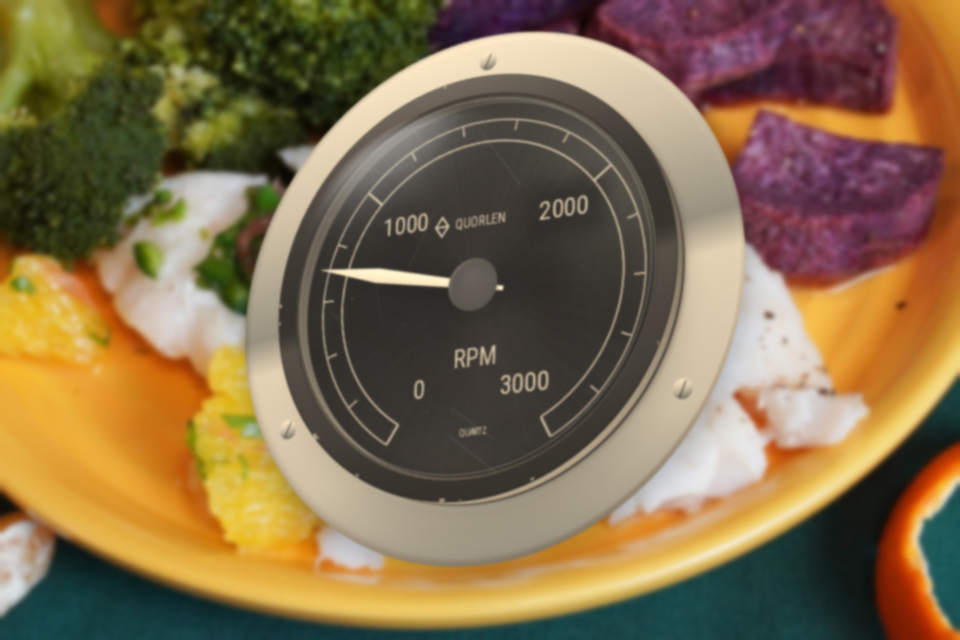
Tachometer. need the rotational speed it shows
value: 700 rpm
